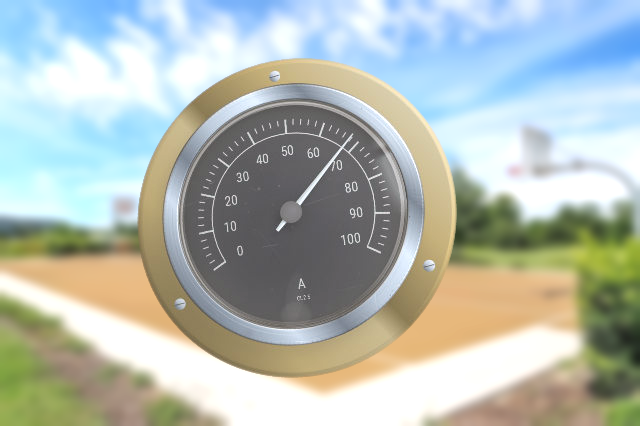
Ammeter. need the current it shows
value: 68 A
